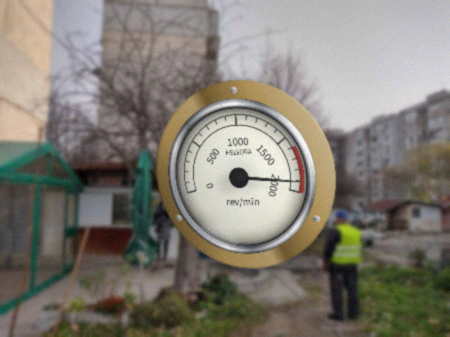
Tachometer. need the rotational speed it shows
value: 1900 rpm
